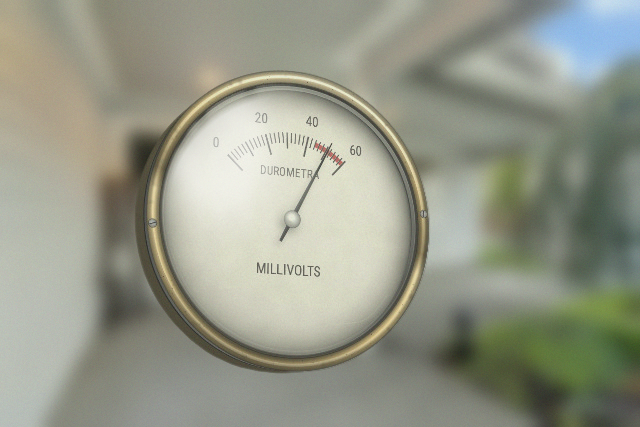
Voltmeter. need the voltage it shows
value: 50 mV
